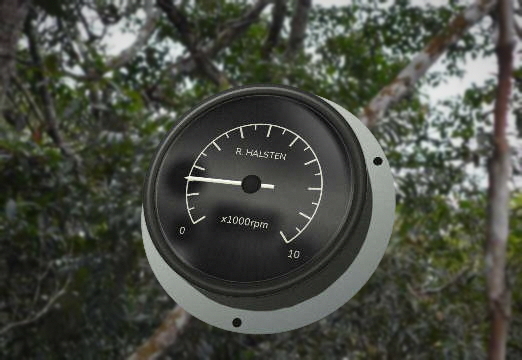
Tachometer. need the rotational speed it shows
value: 1500 rpm
